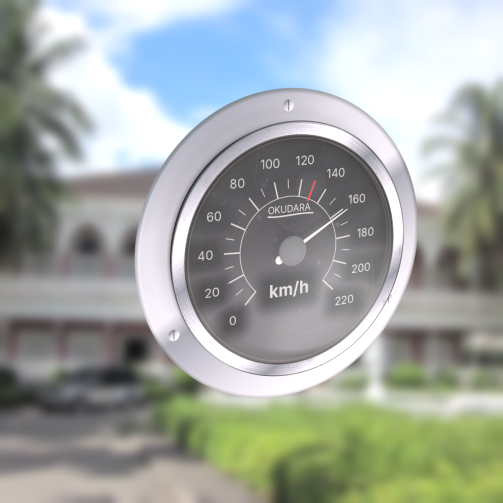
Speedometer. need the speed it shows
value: 160 km/h
